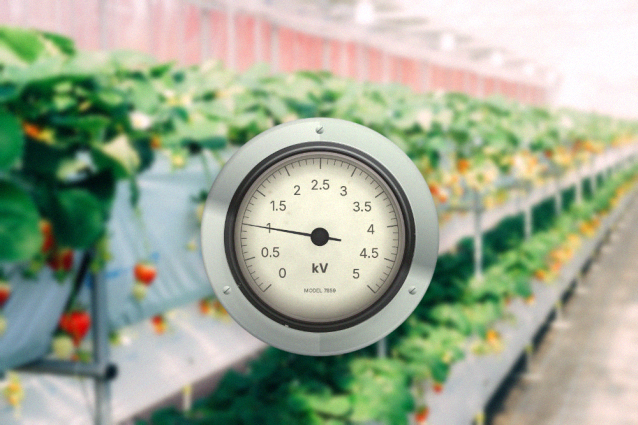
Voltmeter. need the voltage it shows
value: 1 kV
